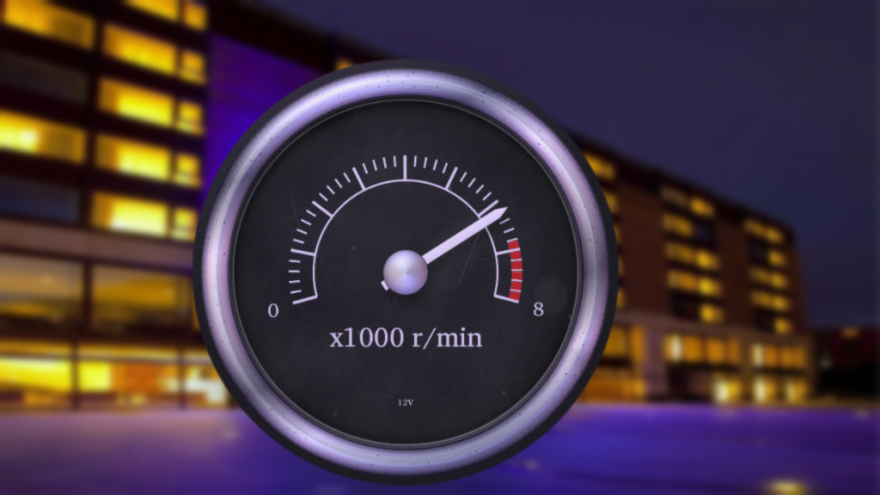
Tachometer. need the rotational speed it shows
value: 6200 rpm
